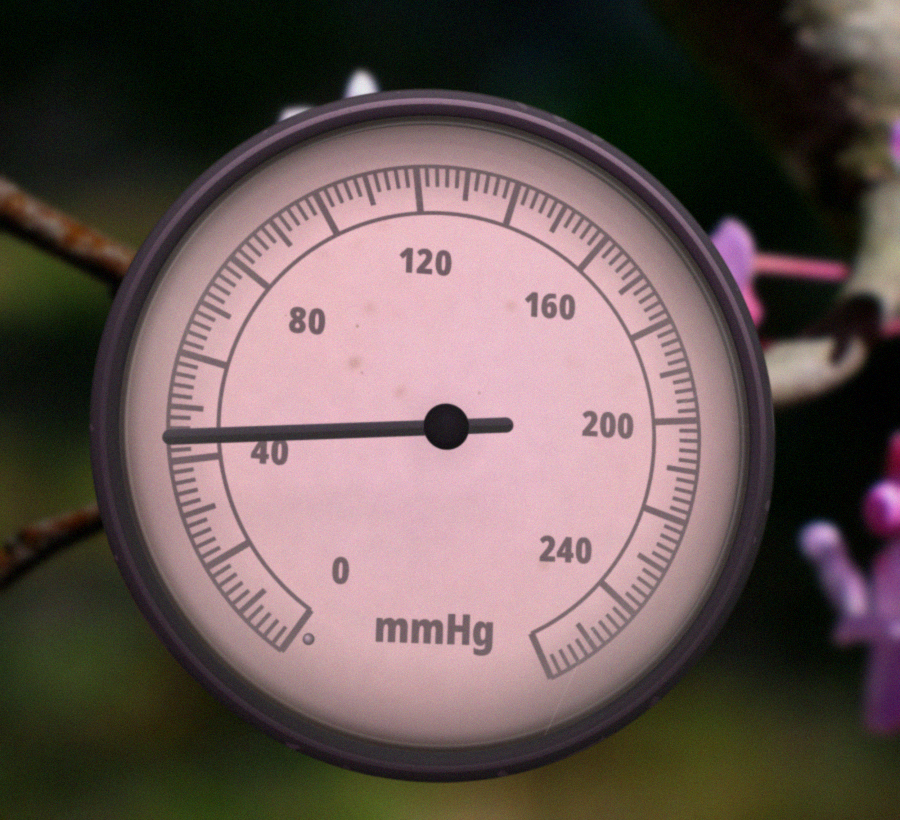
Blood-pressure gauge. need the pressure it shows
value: 44 mmHg
